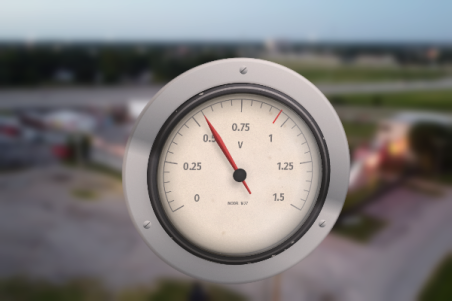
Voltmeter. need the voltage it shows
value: 0.55 V
